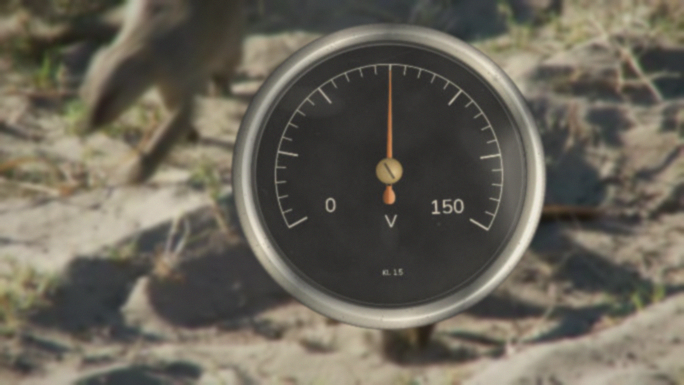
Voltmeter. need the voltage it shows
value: 75 V
